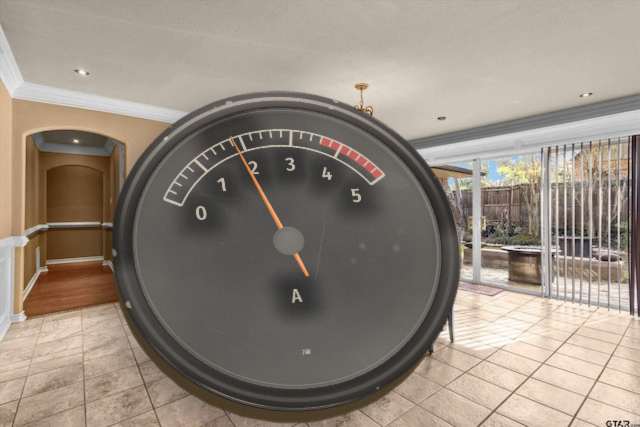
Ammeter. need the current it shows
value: 1.8 A
